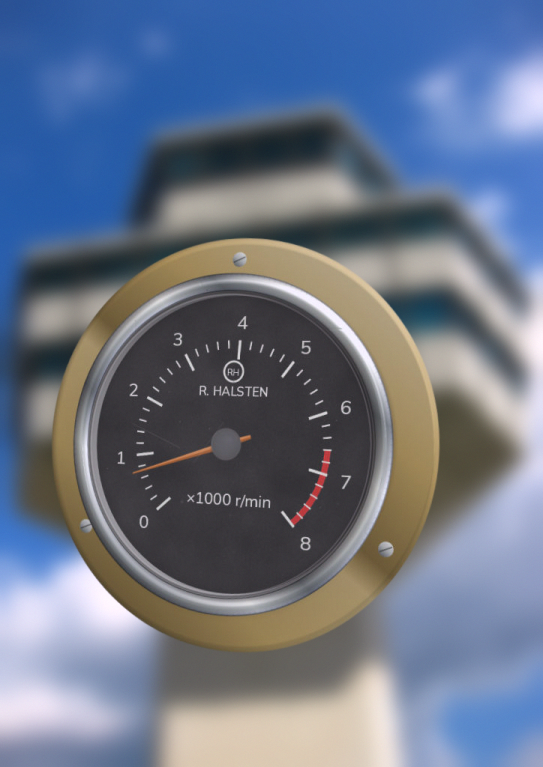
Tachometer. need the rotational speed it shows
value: 700 rpm
